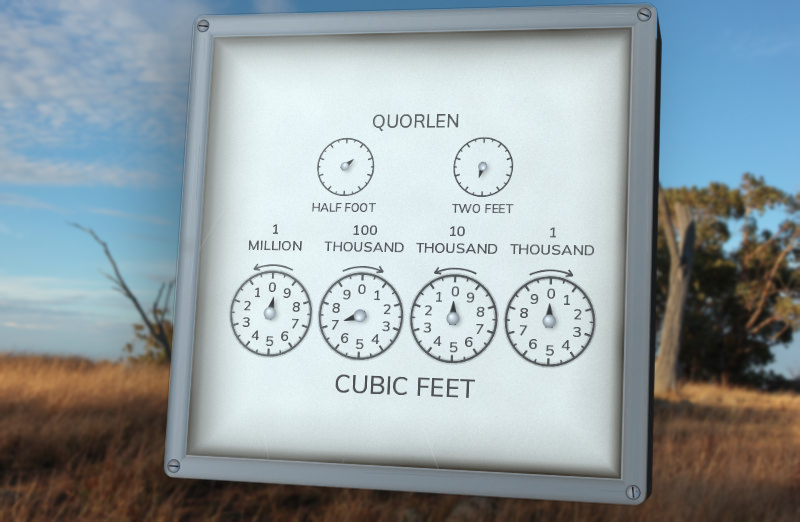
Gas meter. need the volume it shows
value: 970000 ft³
